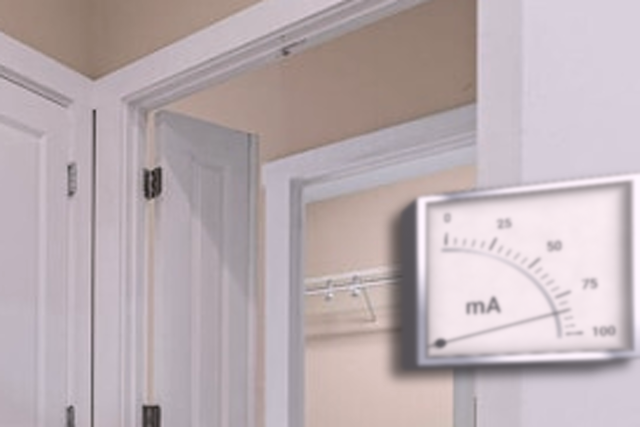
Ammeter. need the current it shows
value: 85 mA
